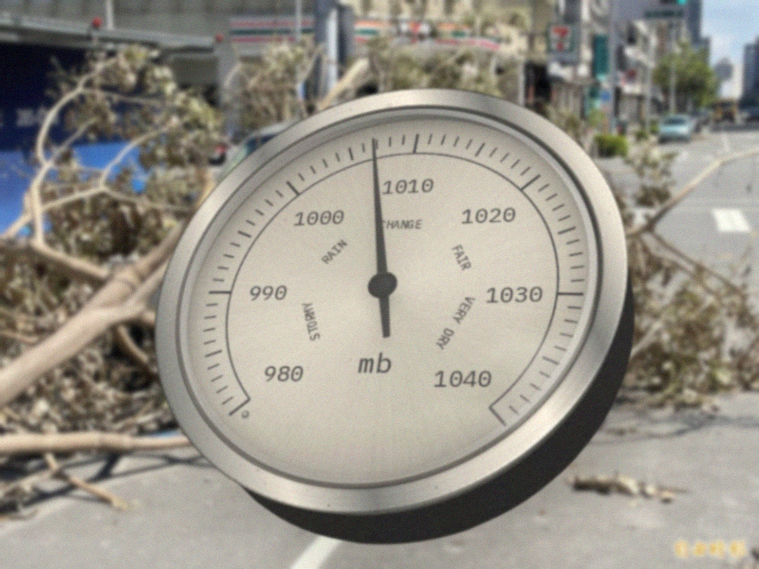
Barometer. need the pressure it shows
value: 1007 mbar
